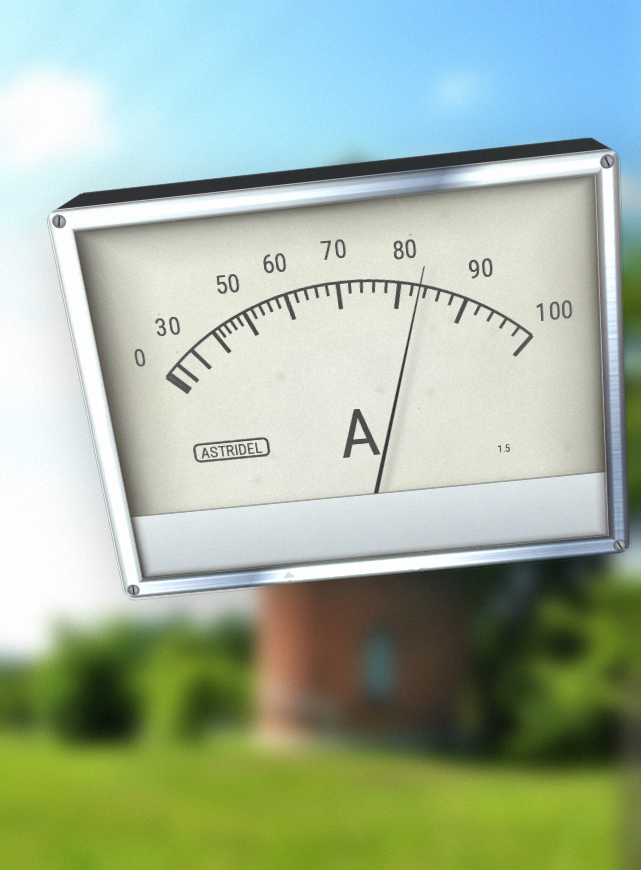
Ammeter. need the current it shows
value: 83 A
